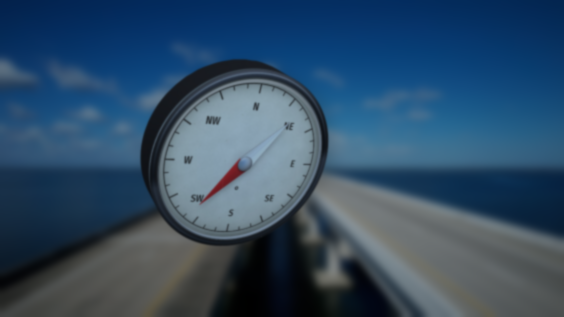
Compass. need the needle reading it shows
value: 220 °
